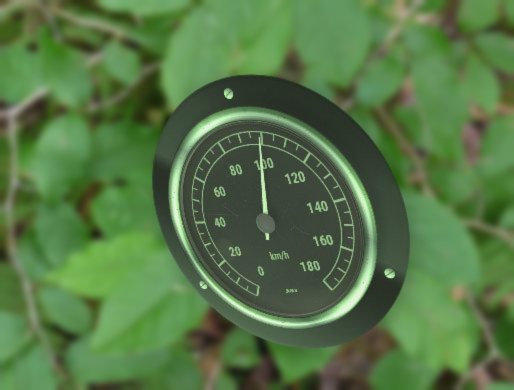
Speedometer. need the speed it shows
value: 100 km/h
